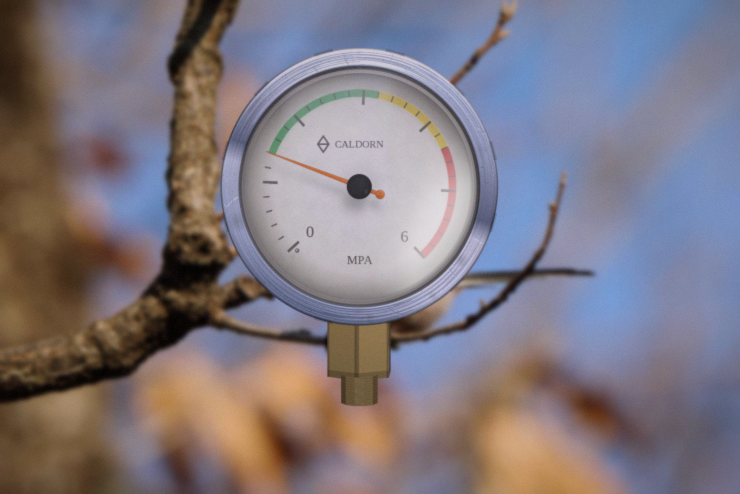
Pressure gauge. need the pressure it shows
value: 1.4 MPa
